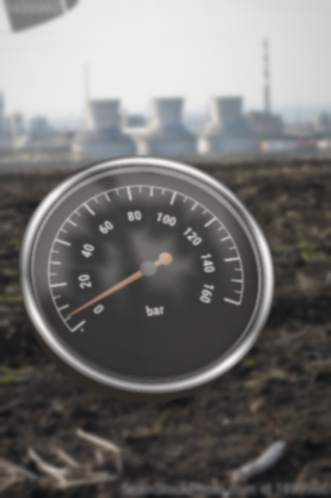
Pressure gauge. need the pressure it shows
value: 5 bar
